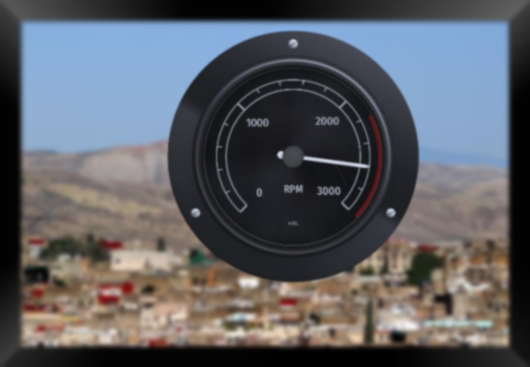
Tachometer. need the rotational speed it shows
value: 2600 rpm
